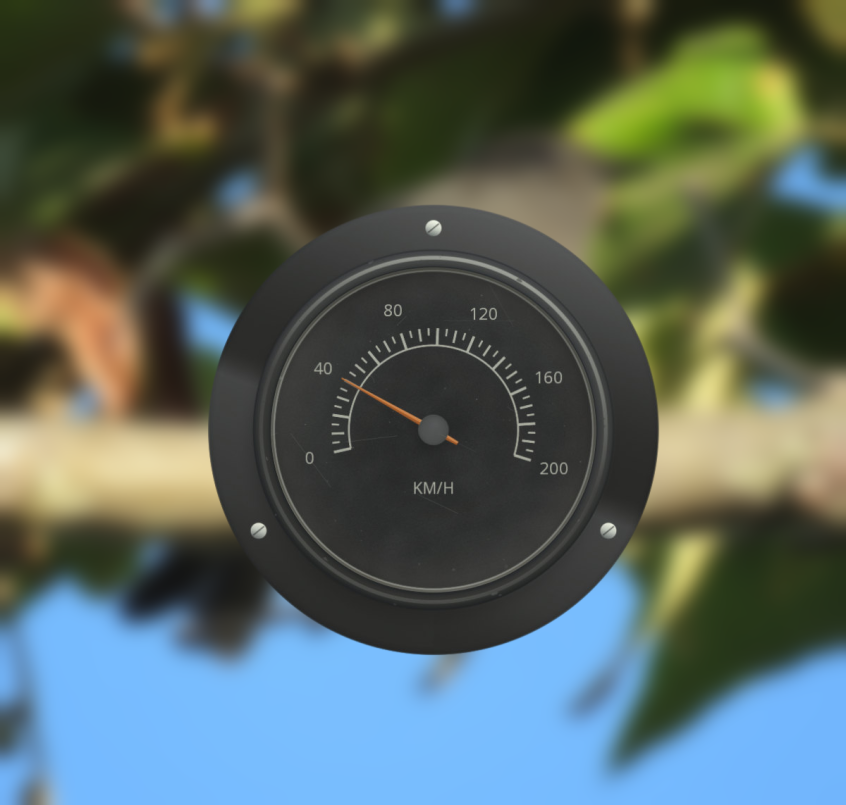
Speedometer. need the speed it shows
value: 40 km/h
